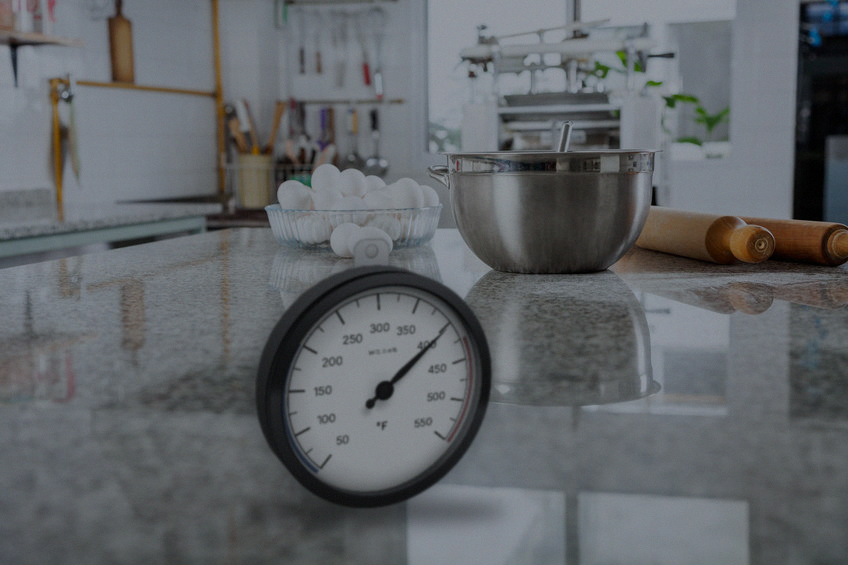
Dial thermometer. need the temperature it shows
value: 400 °F
